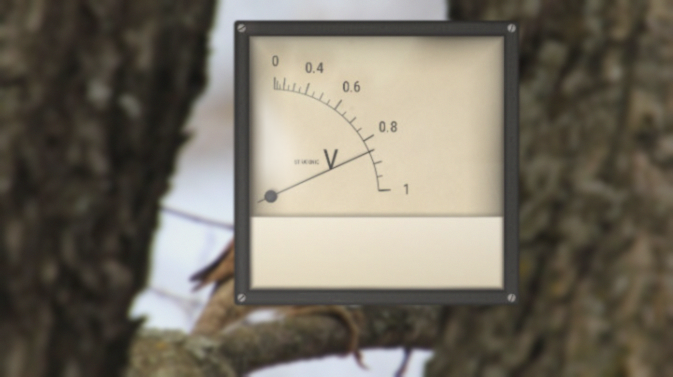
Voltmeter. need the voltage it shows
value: 0.85 V
